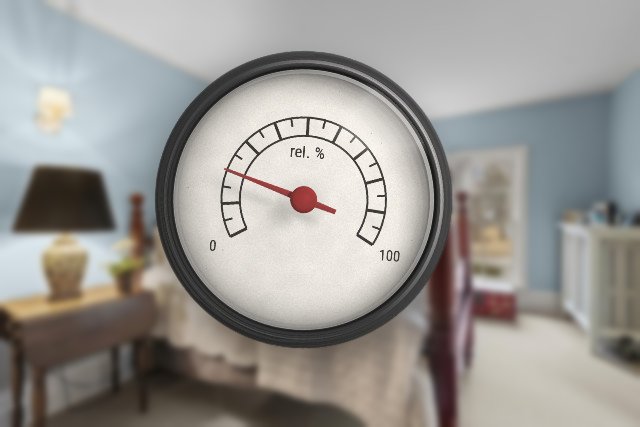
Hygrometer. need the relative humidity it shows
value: 20 %
